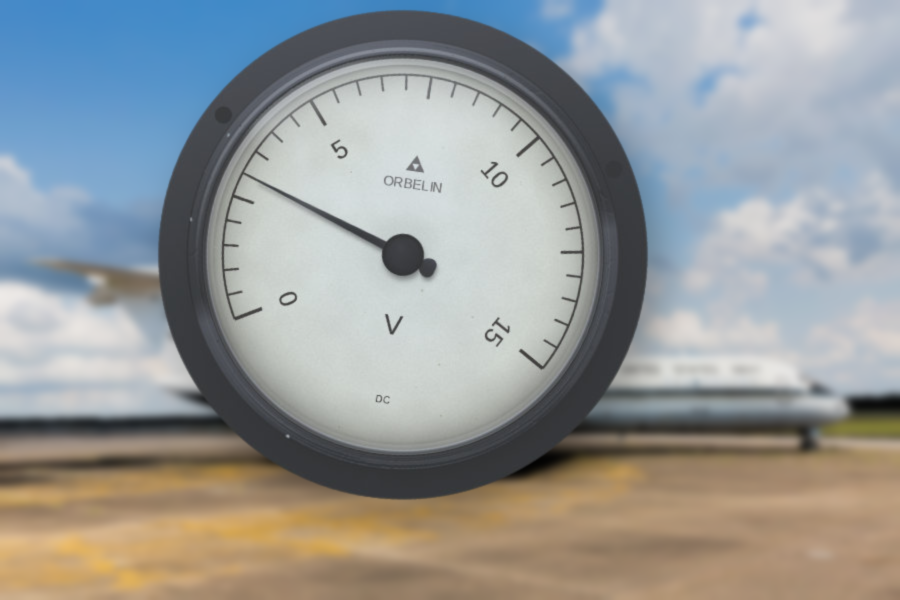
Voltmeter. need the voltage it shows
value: 3 V
